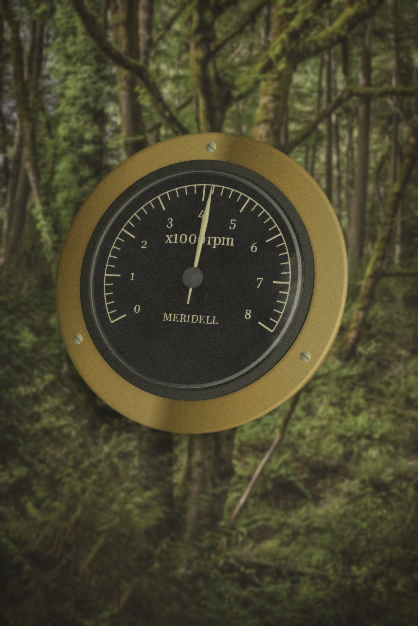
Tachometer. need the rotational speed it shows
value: 4200 rpm
